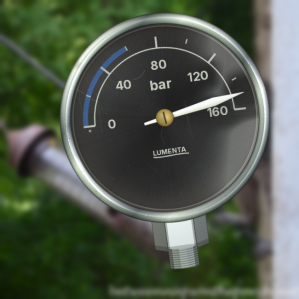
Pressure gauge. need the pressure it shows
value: 150 bar
